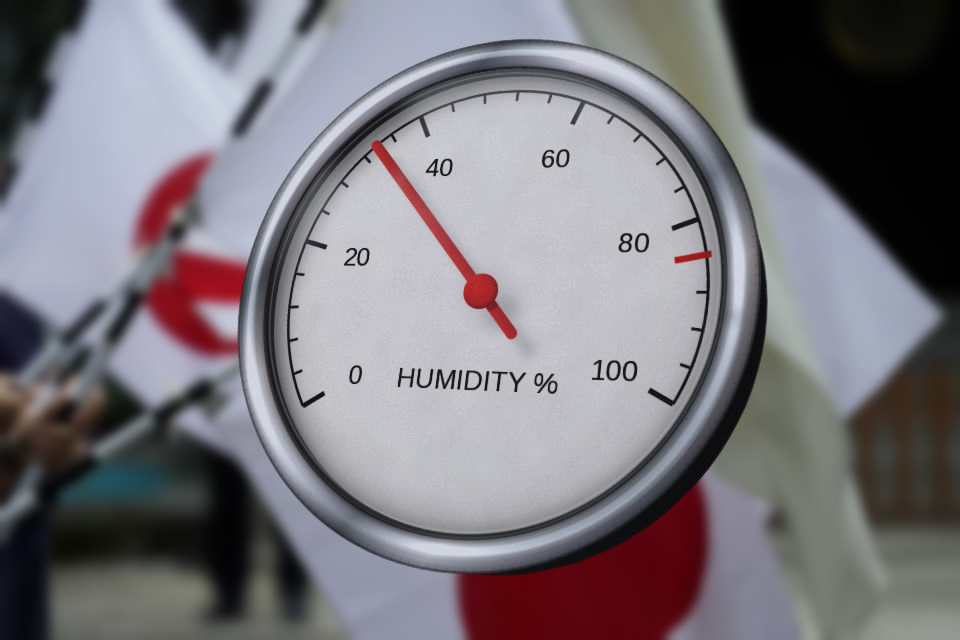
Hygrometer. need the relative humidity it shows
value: 34 %
